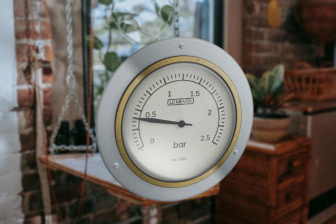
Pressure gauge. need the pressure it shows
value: 0.4 bar
